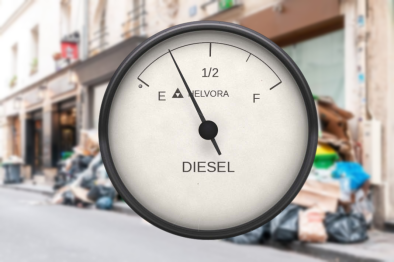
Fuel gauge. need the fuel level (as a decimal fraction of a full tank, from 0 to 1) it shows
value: 0.25
